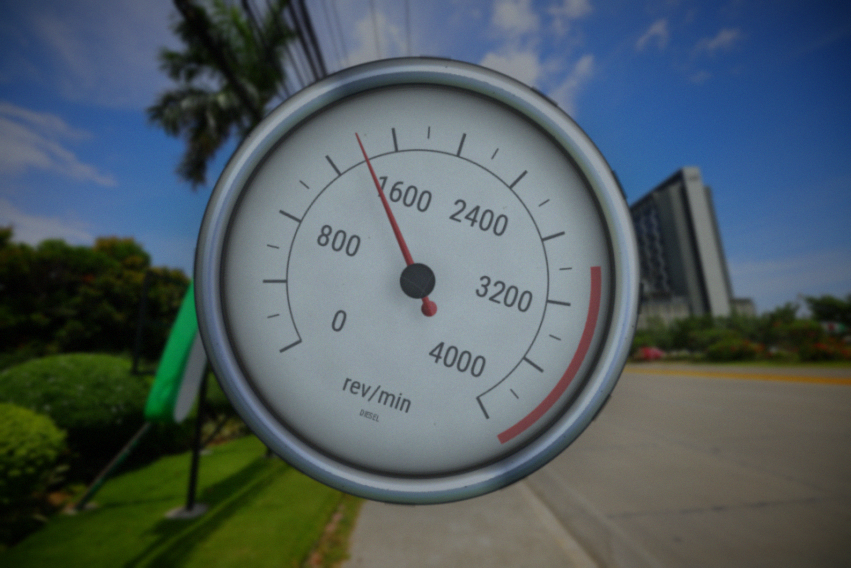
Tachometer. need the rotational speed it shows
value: 1400 rpm
